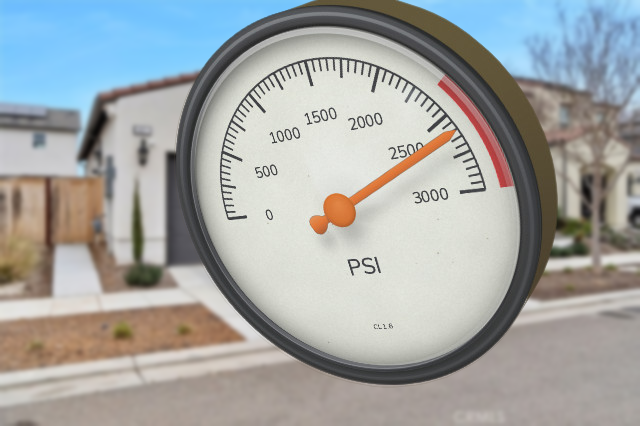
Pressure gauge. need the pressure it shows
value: 2600 psi
